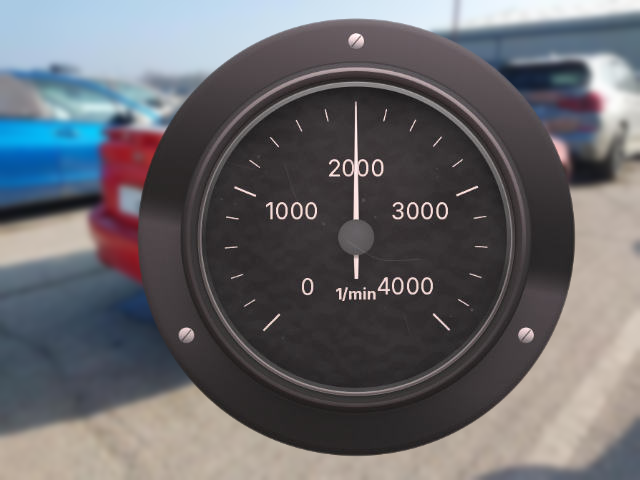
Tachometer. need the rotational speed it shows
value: 2000 rpm
